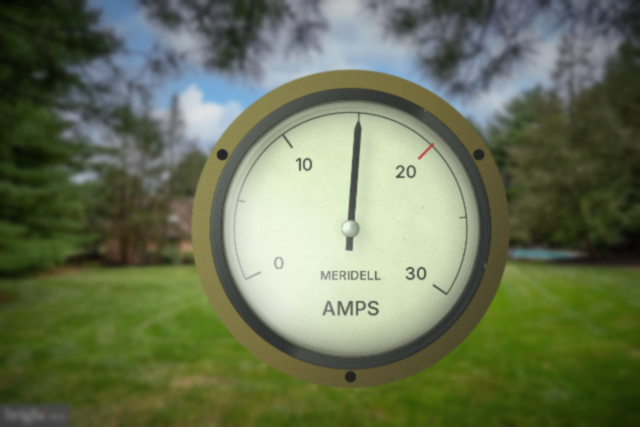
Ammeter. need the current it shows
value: 15 A
